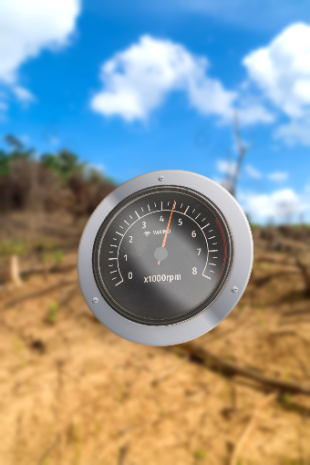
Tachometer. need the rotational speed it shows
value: 4500 rpm
